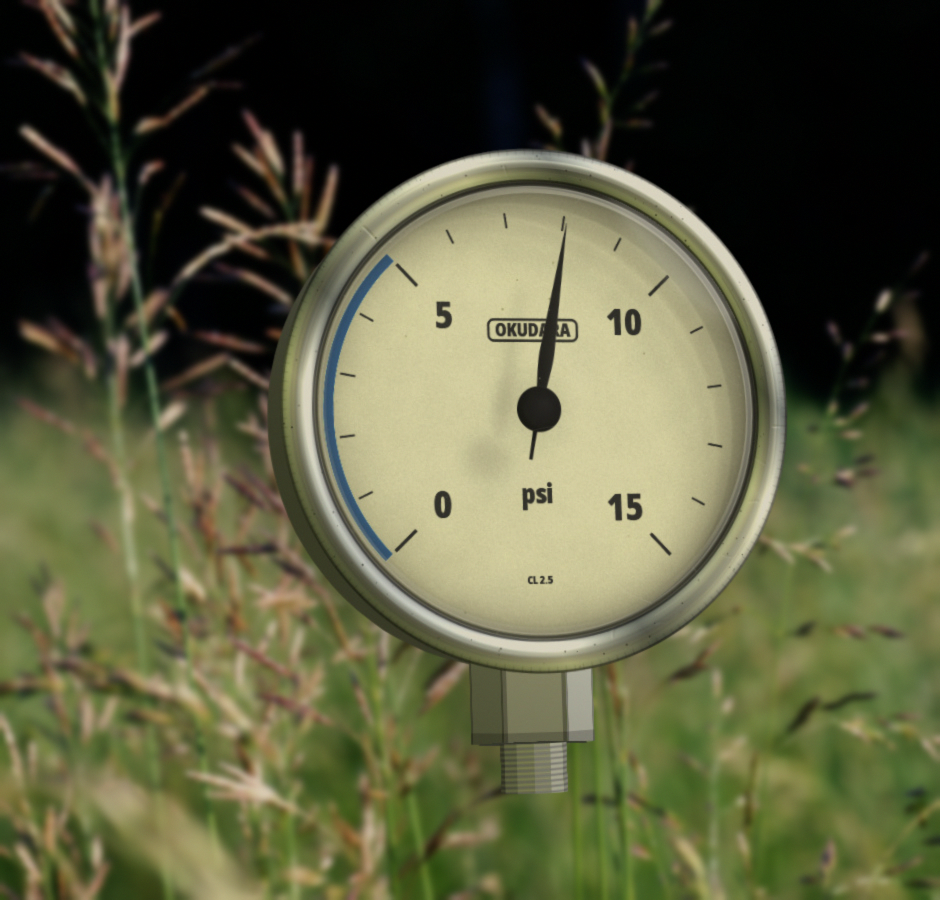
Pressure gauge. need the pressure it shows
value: 8 psi
